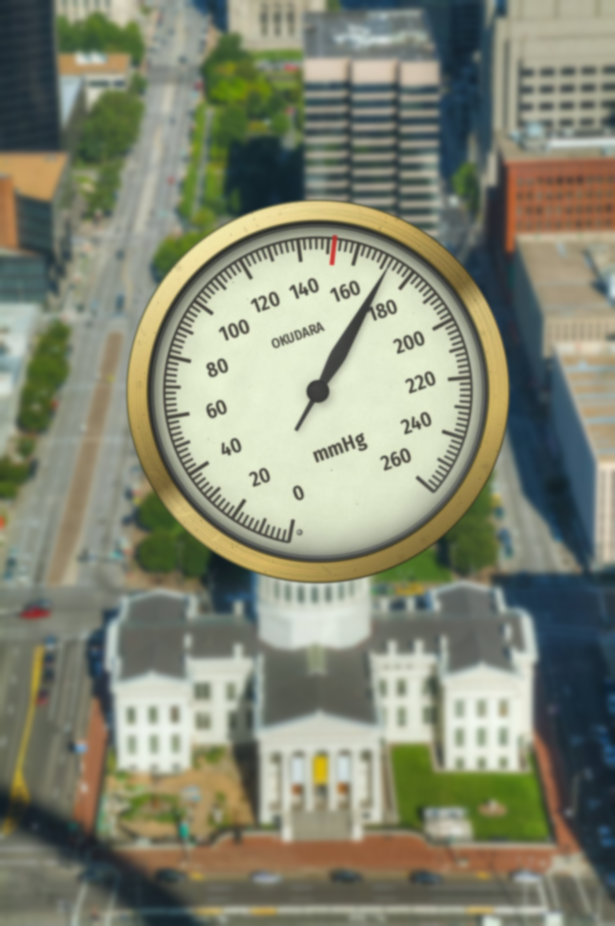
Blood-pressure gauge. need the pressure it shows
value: 172 mmHg
